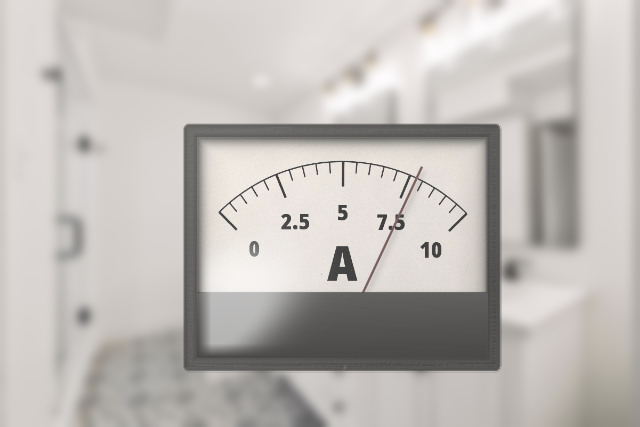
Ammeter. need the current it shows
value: 7.75 A
